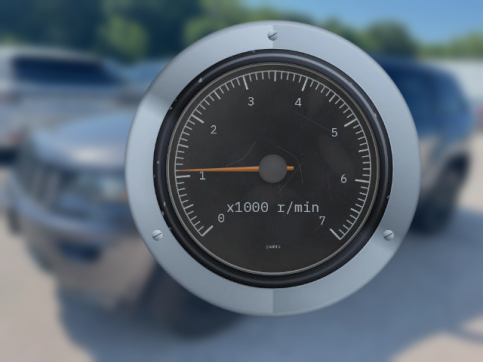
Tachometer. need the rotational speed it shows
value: 1100 rpm
